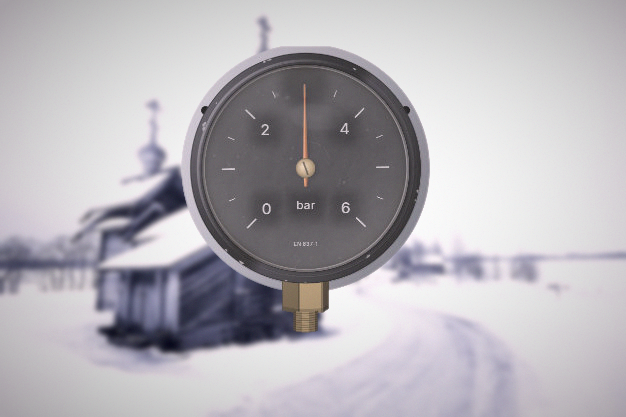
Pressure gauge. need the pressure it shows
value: 3 bar
